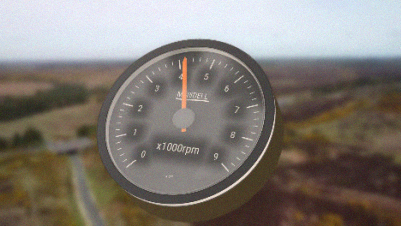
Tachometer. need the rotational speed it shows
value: 4200 rpm
